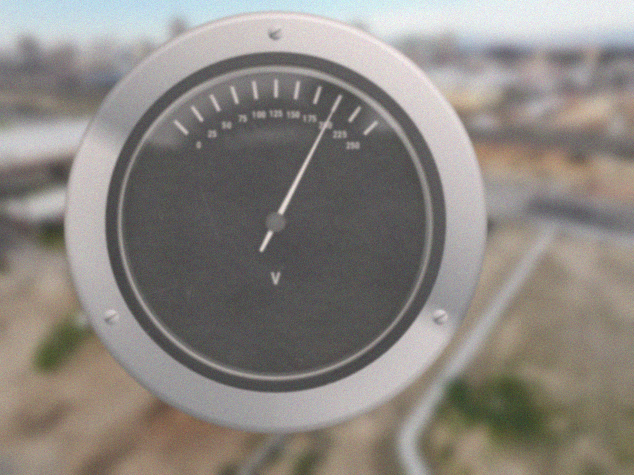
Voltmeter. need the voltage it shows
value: 200 V
